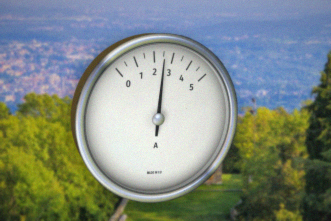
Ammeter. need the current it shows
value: 2.5 A
